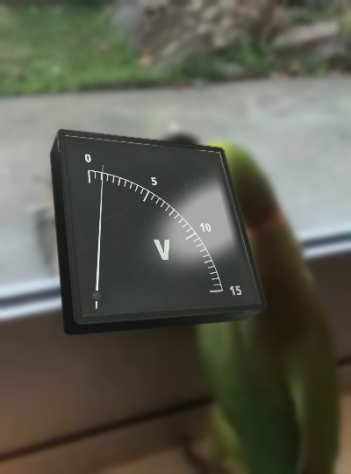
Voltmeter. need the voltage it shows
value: 1 V
